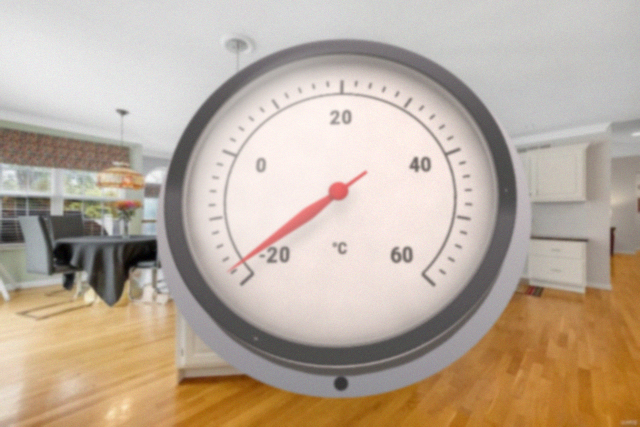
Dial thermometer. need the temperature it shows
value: -18 °C
